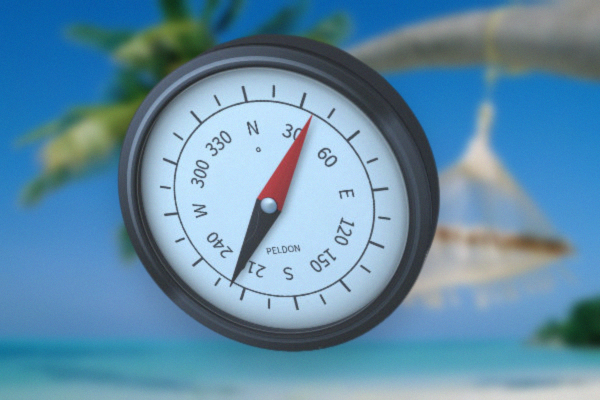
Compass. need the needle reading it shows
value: 37.5 °
